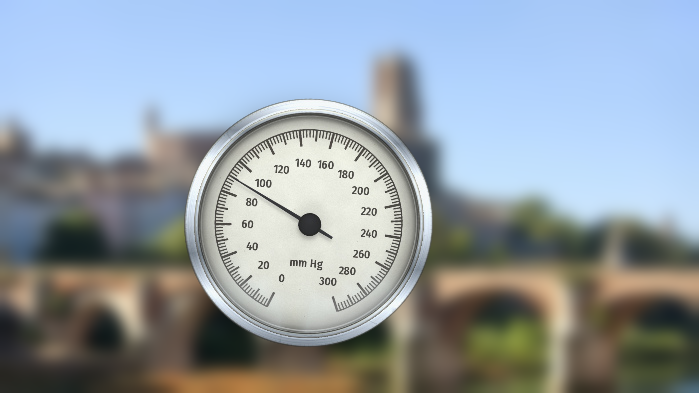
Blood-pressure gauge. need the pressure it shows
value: 90 mmHg
